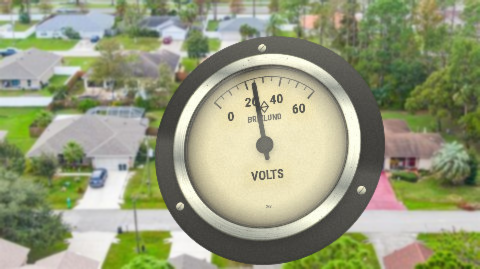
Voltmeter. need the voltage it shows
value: 25 V
